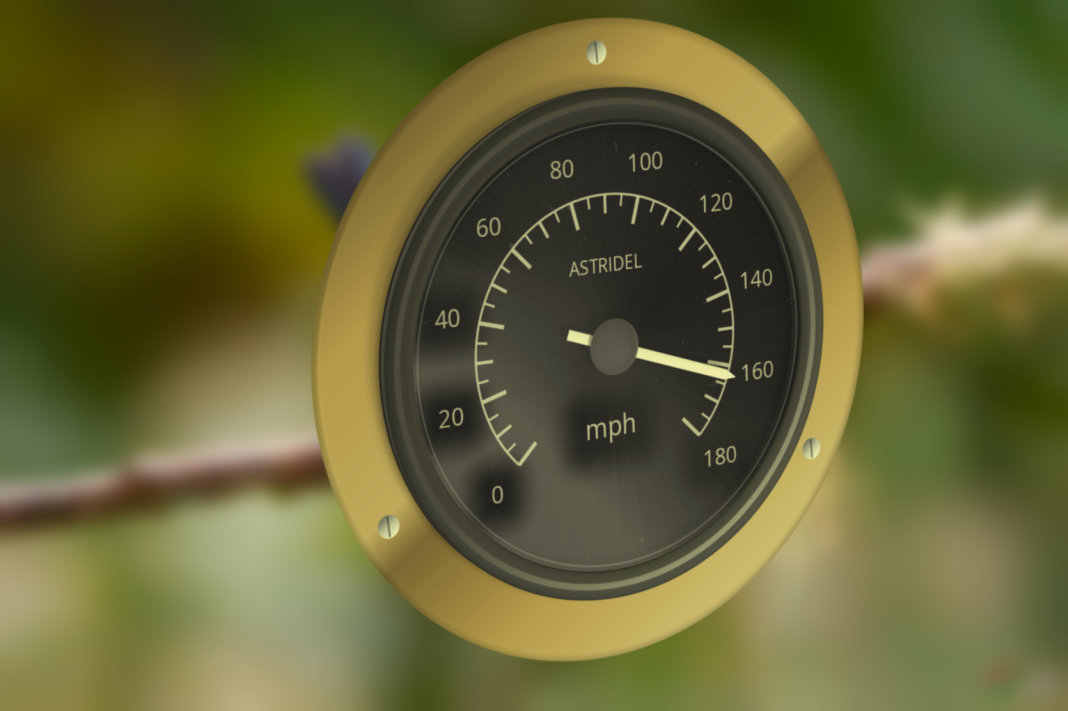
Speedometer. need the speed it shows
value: 162.5 mph
